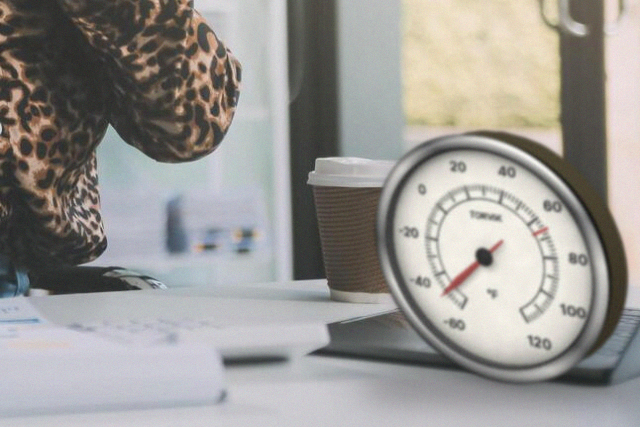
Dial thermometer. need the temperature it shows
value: -50 °F
